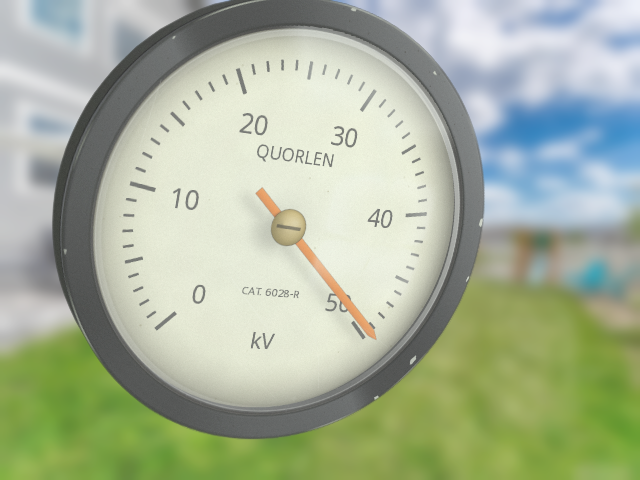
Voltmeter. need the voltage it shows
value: 49.5 kV
